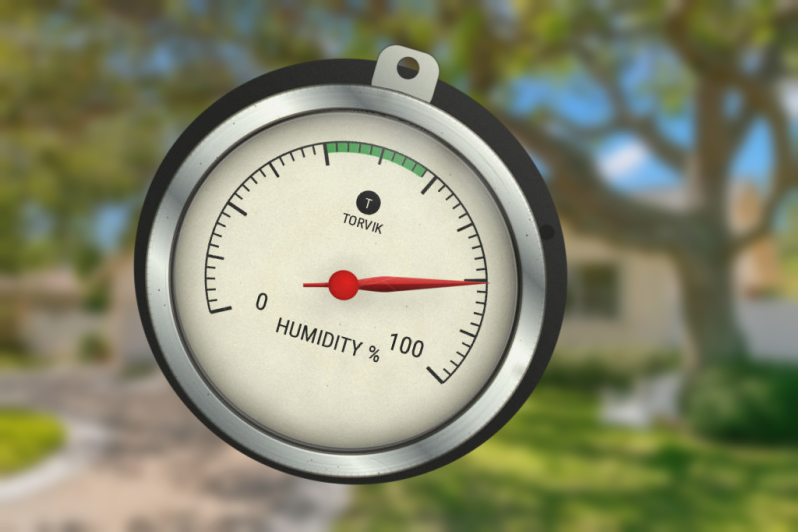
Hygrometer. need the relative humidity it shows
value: 80 %
